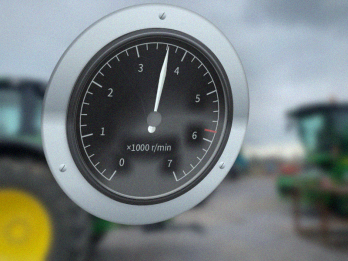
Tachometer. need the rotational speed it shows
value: 3600 rpm
